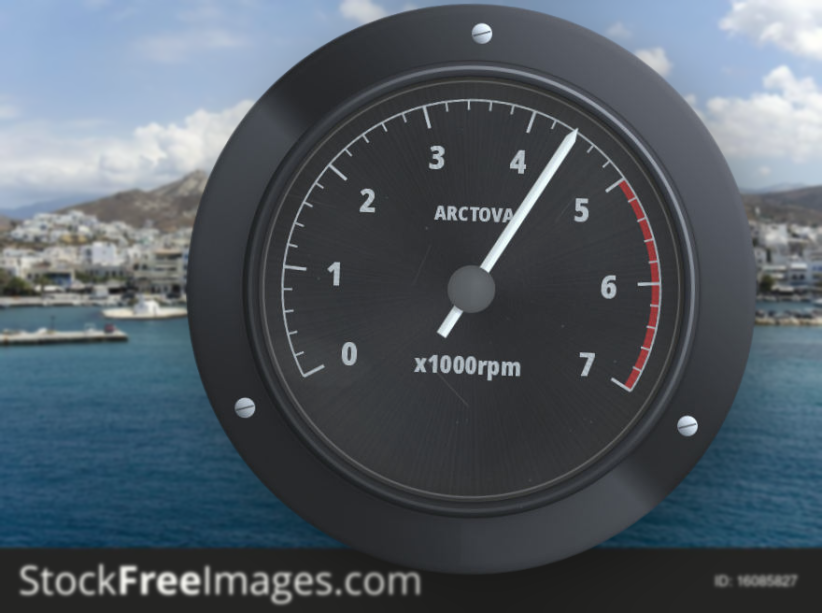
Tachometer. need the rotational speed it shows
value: 4400 rpm
